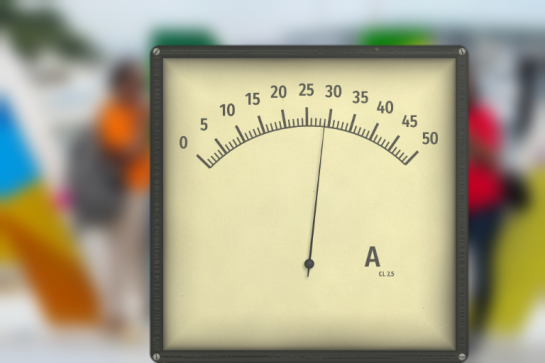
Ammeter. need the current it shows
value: 29 A
